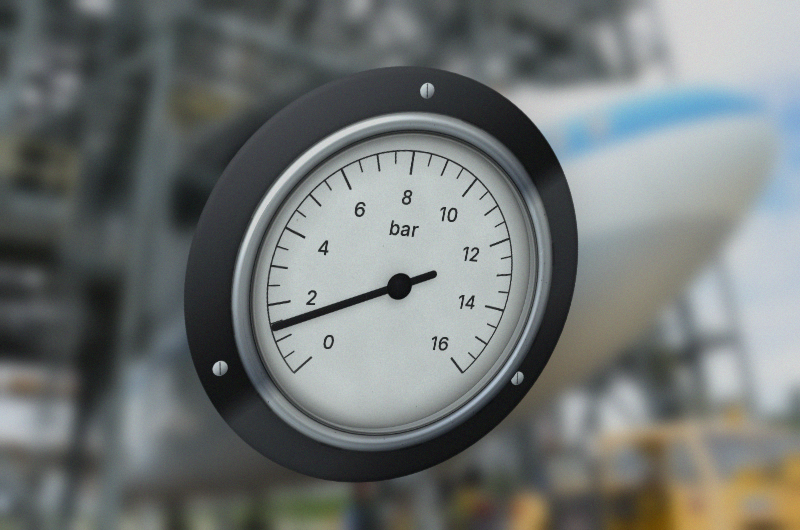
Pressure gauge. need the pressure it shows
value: 1.5 bar
